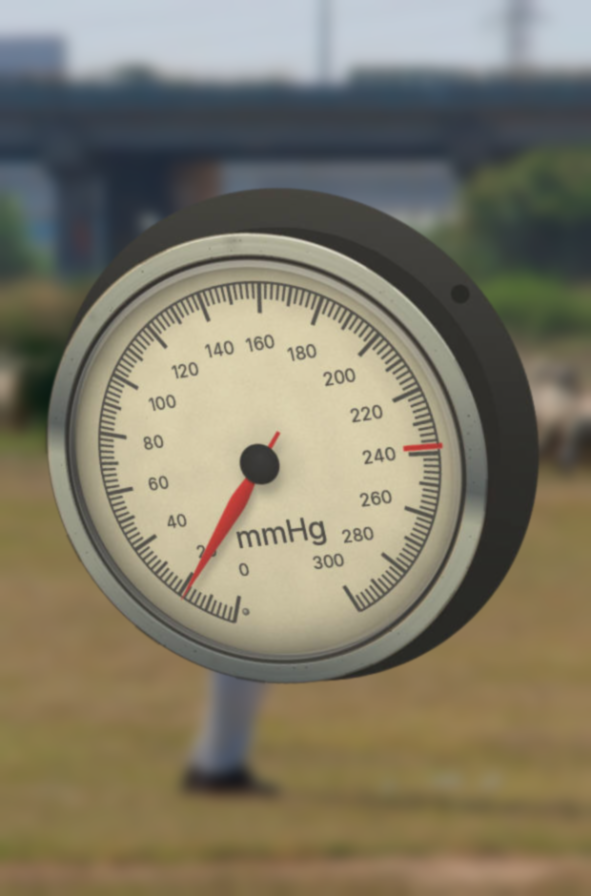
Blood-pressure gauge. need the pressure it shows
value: 18 mmHg
